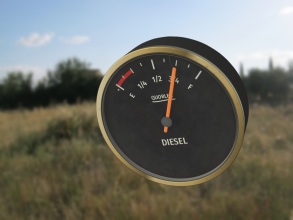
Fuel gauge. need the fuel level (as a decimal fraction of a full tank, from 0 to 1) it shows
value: 0.75
